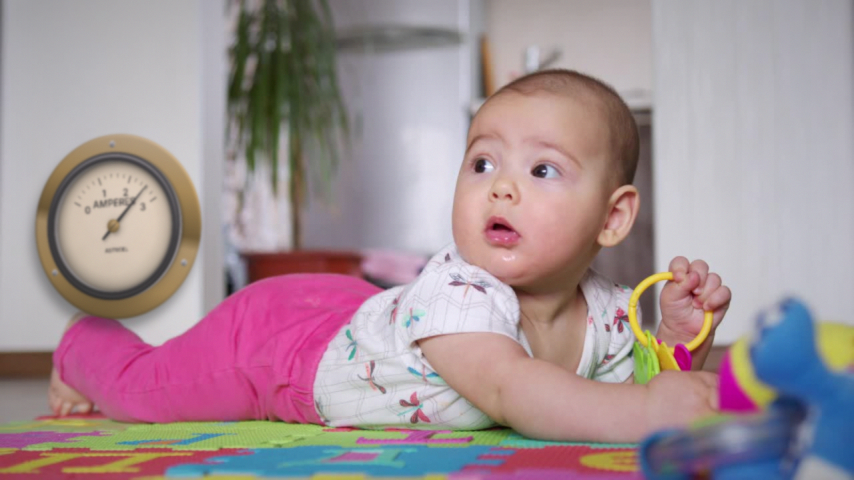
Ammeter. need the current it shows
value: 2.6 A
